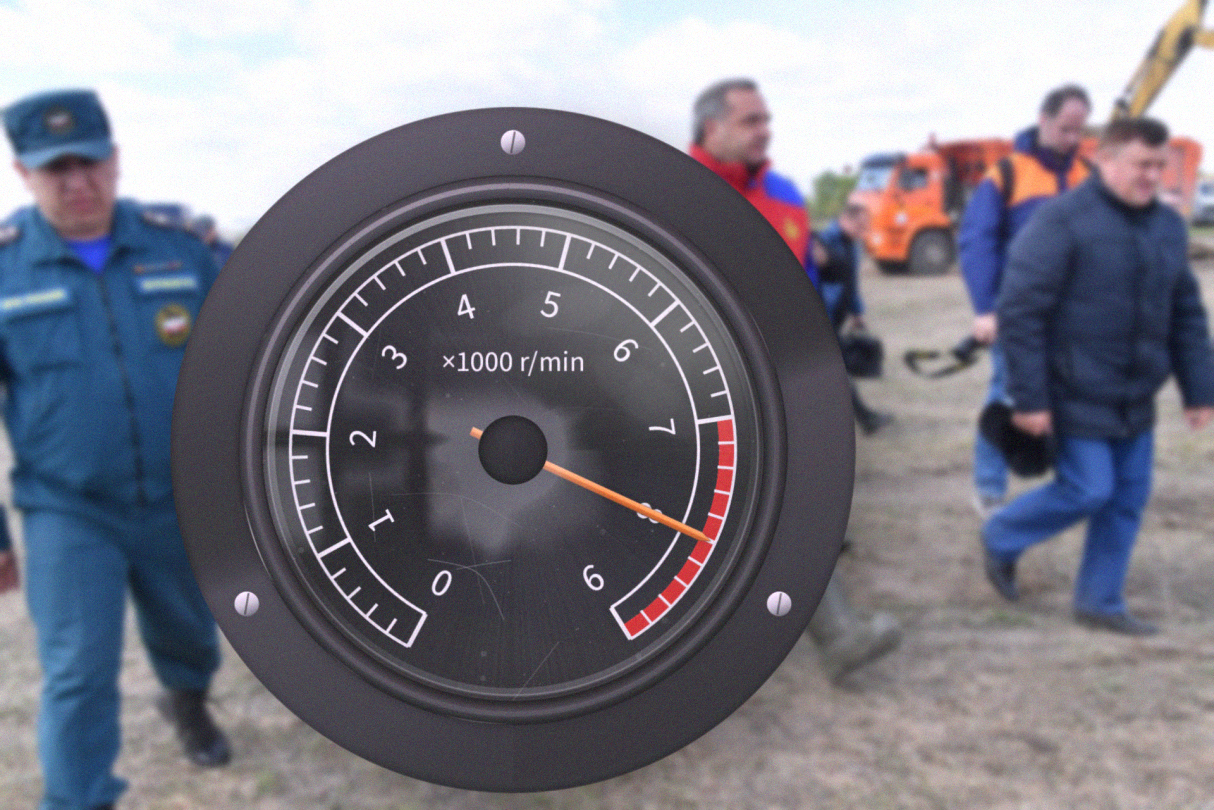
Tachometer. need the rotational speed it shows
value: 8000 rpm
